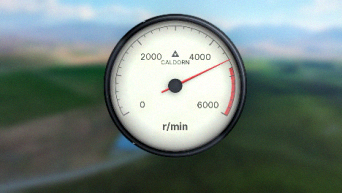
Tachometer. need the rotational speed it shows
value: 4600 rpm
